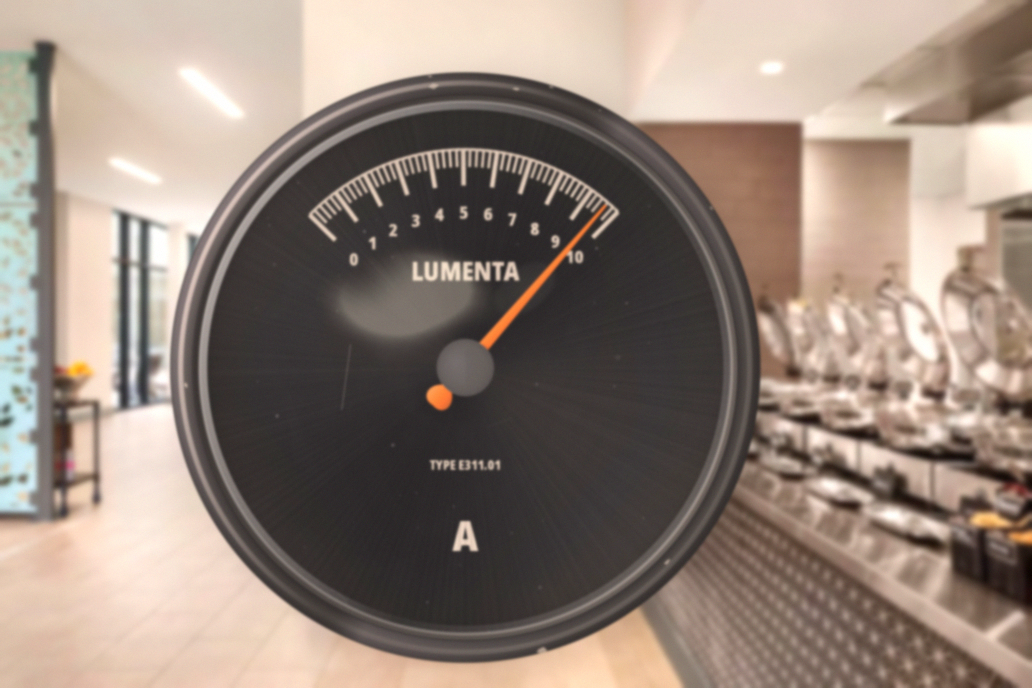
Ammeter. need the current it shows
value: 9.6 A
